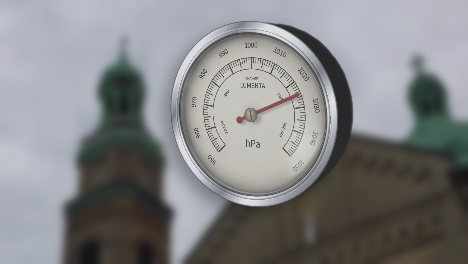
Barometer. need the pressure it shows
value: 1025 hPa
